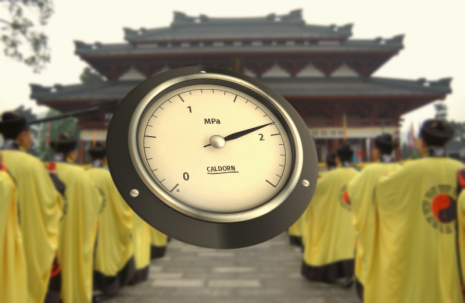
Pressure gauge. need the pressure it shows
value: 1.9 MPa
